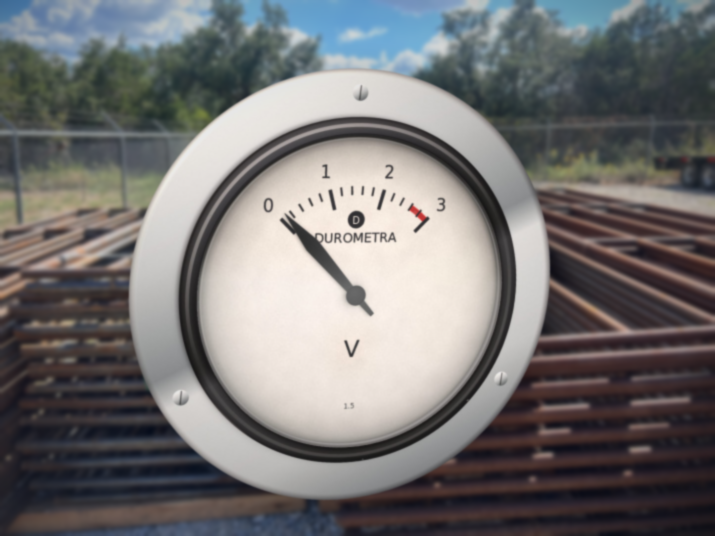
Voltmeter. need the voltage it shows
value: 0.1 V
